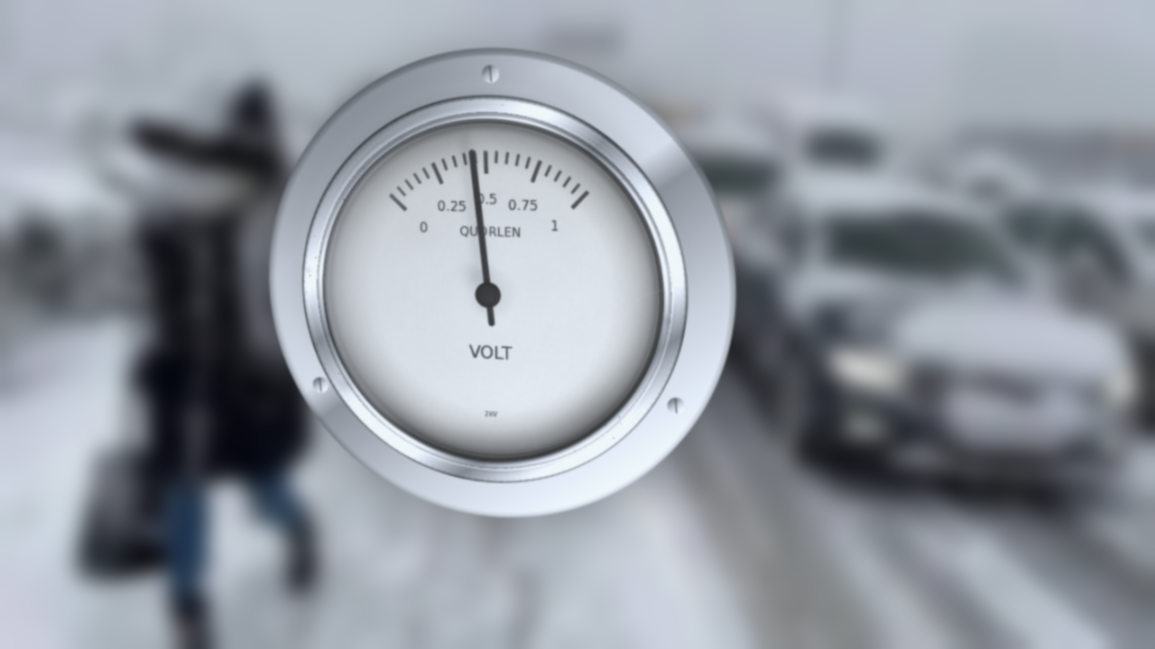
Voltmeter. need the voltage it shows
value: 0.45 V
